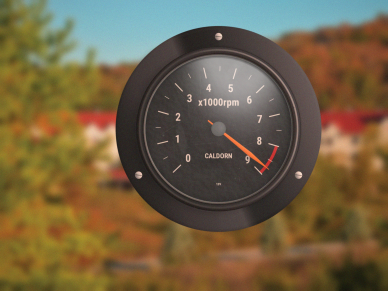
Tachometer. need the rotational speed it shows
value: 8750 rpm
